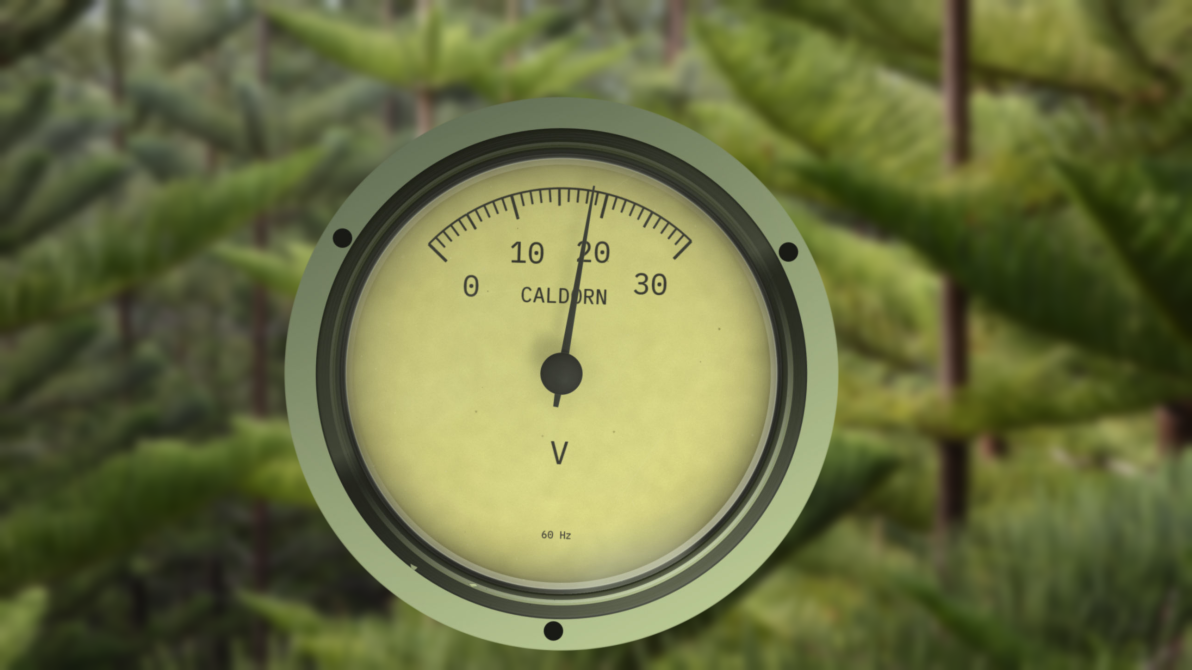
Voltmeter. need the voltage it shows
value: 18.5 V
